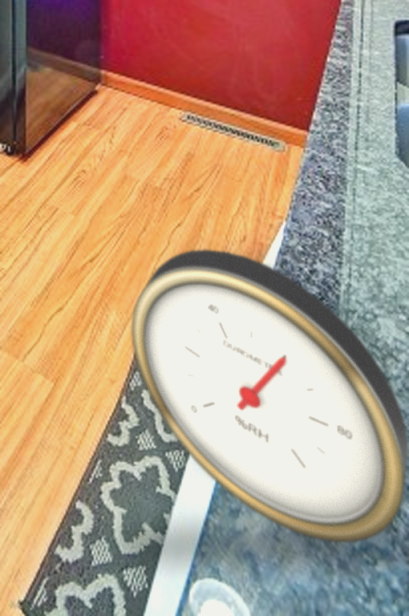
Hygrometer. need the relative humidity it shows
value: 60 %
